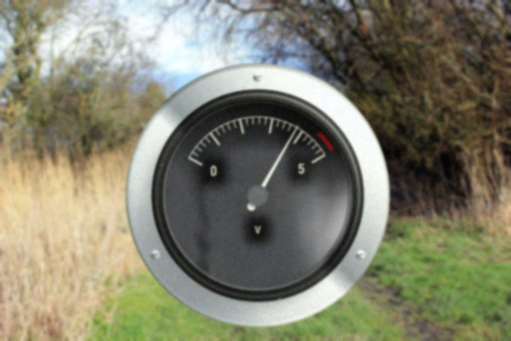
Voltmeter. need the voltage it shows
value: 3.8 V
